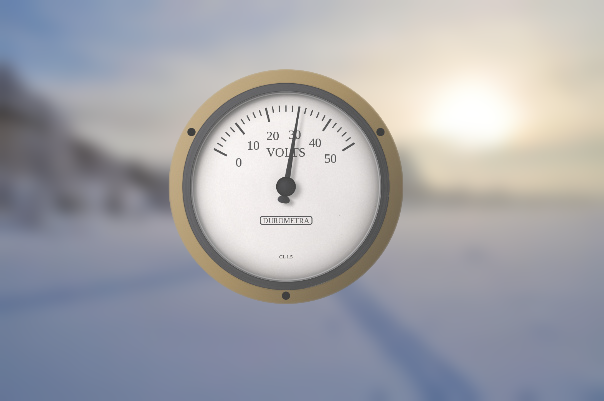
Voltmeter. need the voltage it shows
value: 30 V
